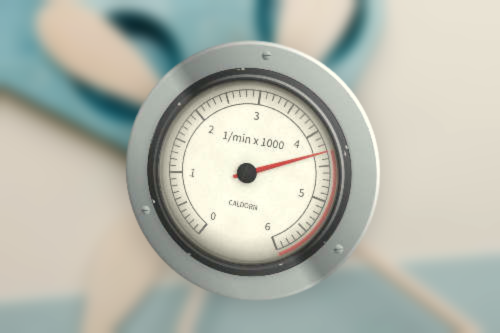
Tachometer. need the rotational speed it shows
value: 4300 rpm
